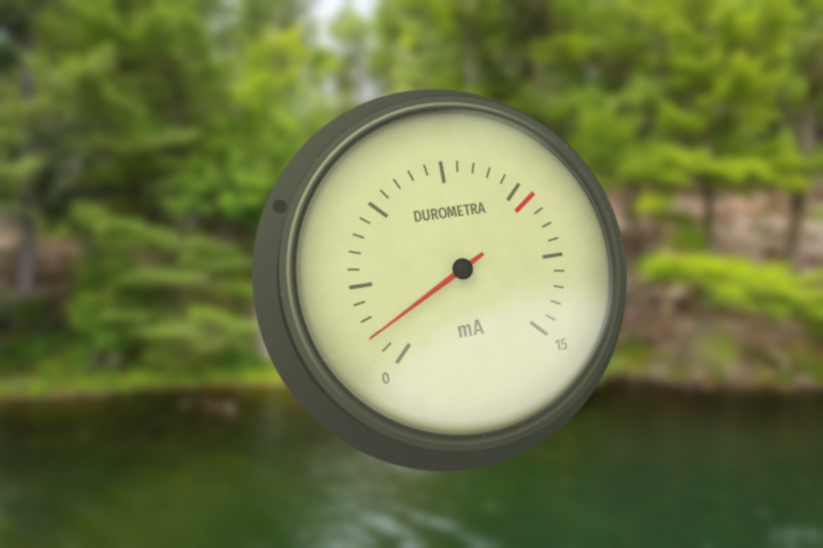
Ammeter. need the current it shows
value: 1 mA
